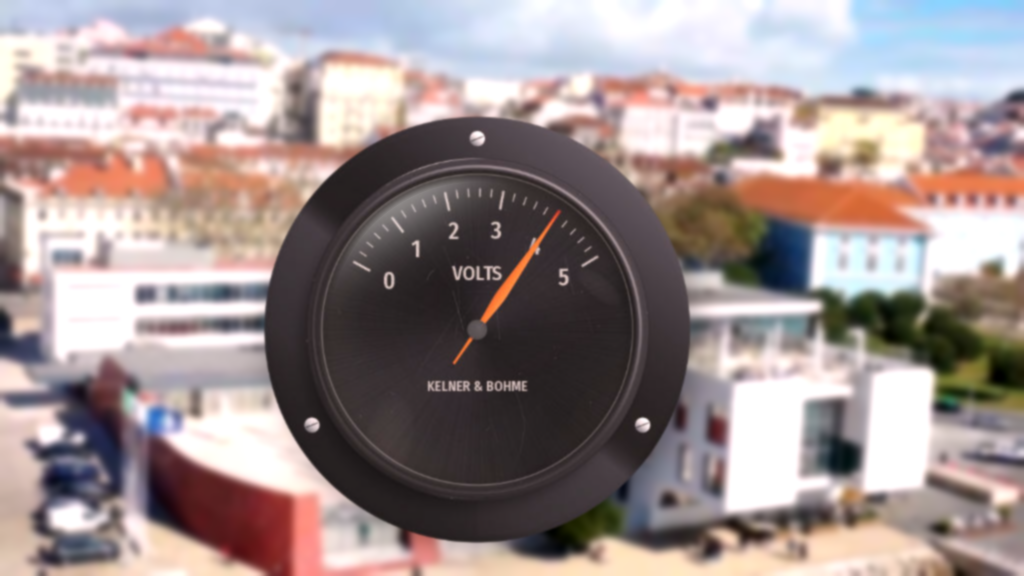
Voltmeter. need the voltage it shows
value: 4 V
